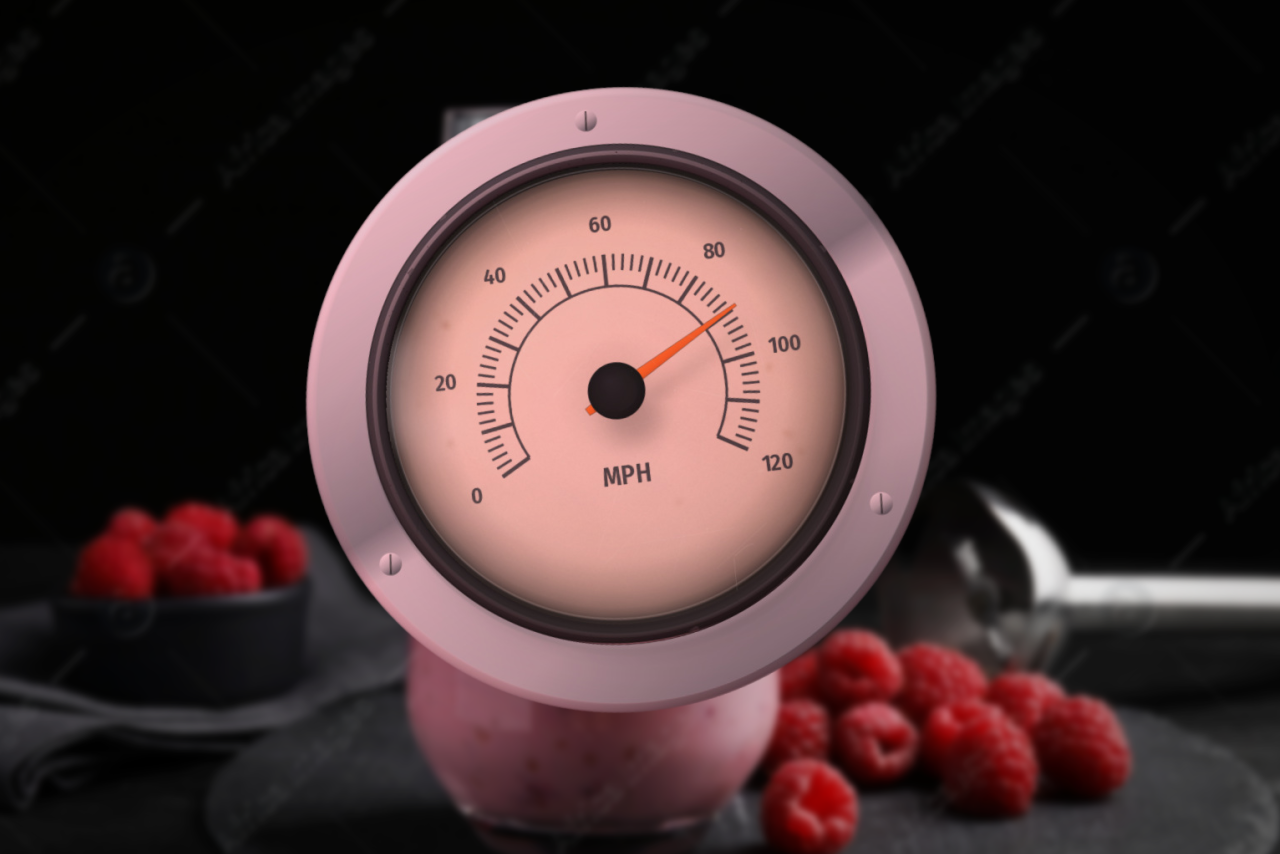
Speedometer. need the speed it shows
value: 90 mph
